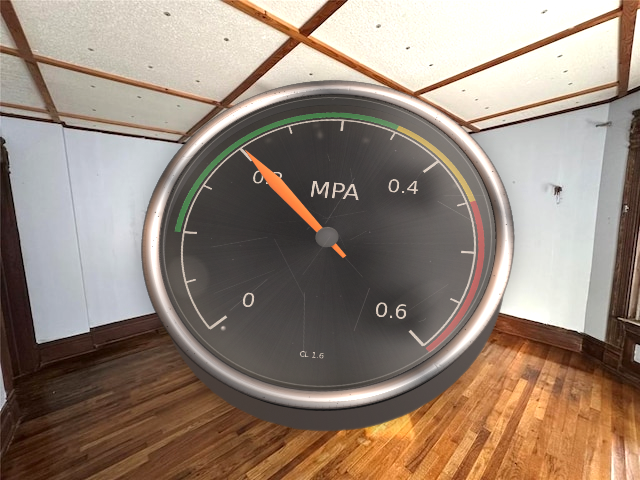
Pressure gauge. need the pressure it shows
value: 0.2 MPa
